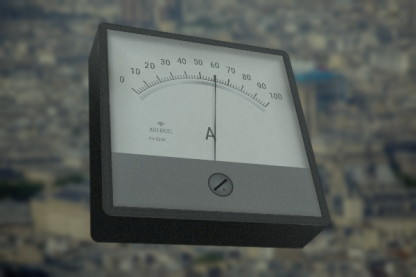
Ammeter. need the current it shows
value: 60 A
